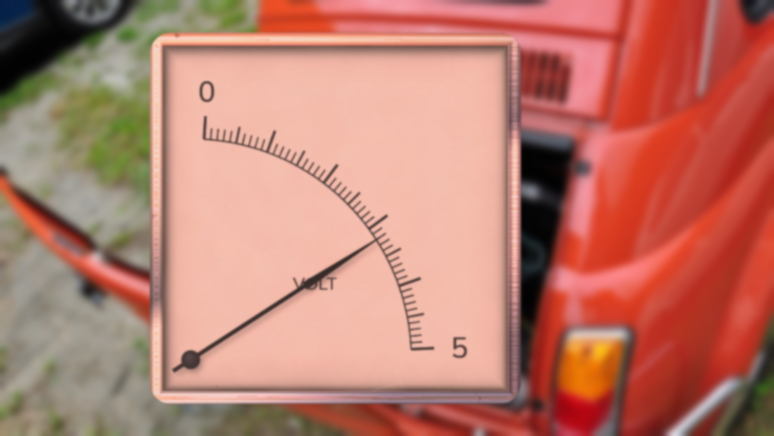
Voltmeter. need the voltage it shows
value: 3.2 V
